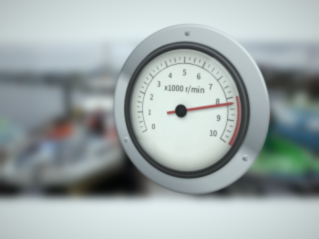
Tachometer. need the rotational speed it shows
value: 8250 rpm
